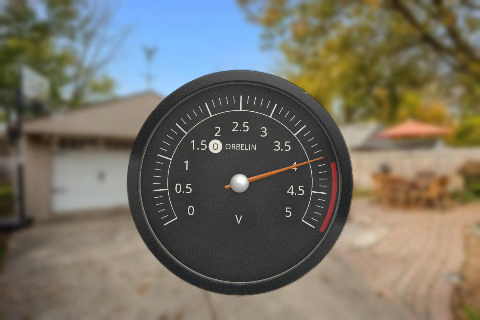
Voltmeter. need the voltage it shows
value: 4 V
